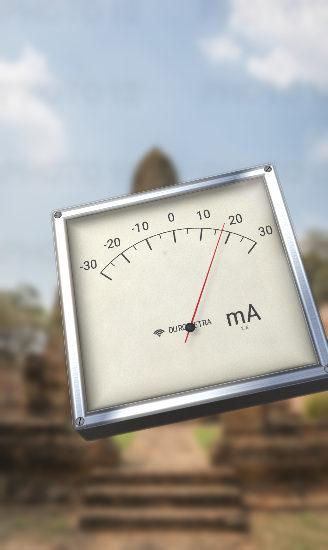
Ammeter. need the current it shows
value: 17.5 mA
